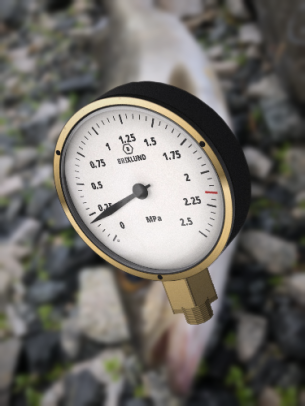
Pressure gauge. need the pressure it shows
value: 0.2 MPa
